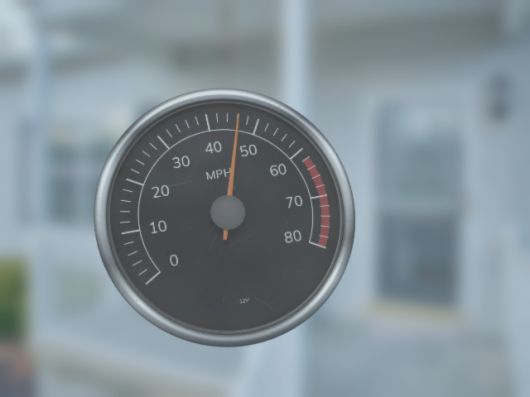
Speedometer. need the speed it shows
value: 46 mph
